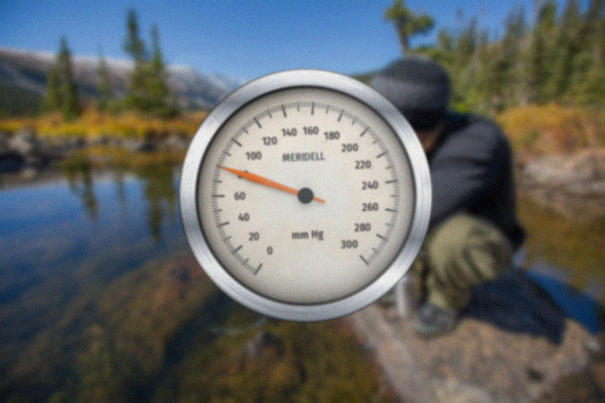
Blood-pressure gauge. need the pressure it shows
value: 80 mmHg
